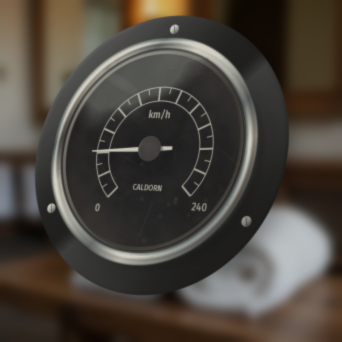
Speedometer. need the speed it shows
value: 40 km/h
